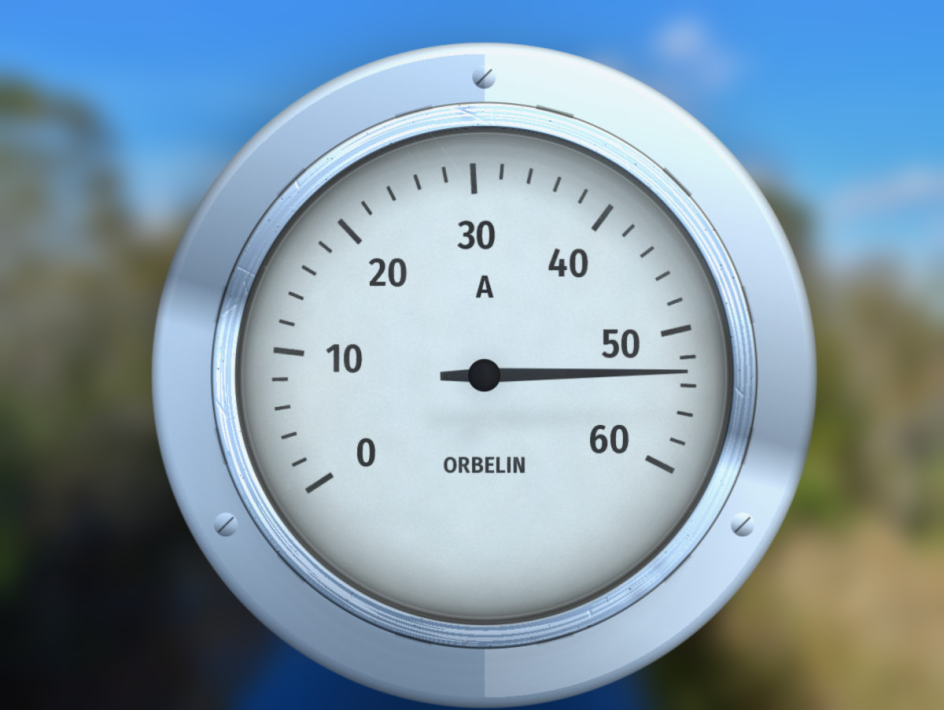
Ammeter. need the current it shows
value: 53 A
